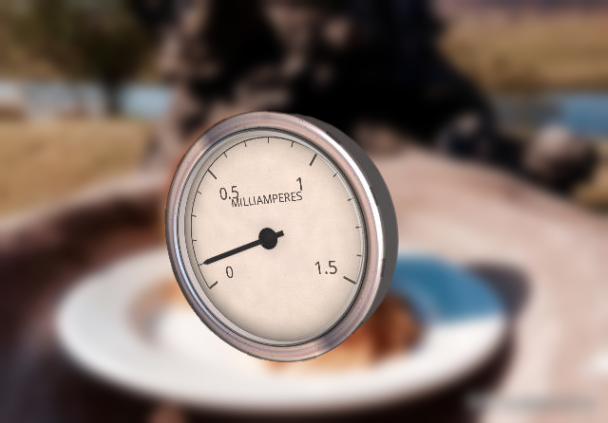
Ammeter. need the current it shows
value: 0.1 mA
